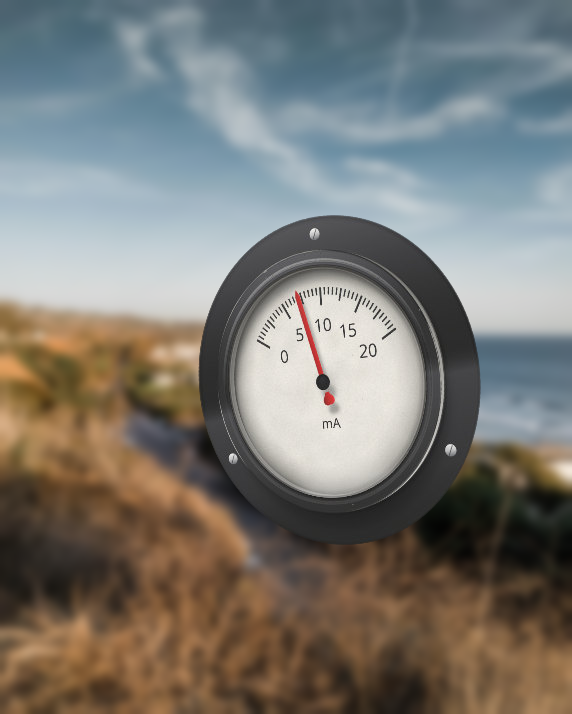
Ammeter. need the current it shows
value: 7.5 mA
